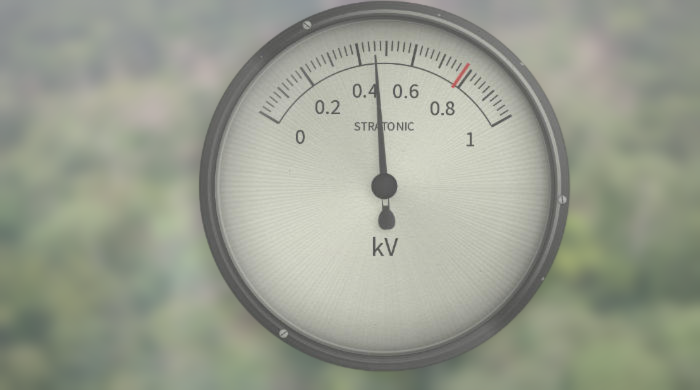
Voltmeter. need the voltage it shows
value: 0.46 kV
